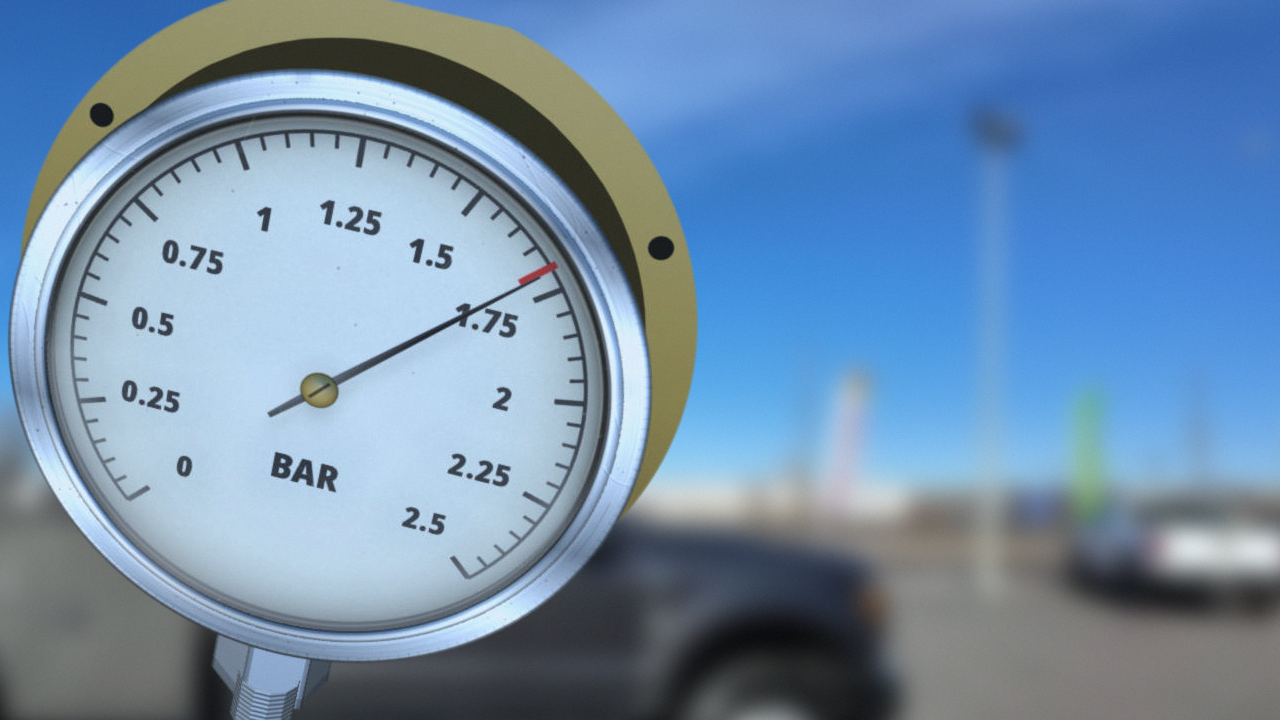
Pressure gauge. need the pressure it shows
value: 1.7 bar
